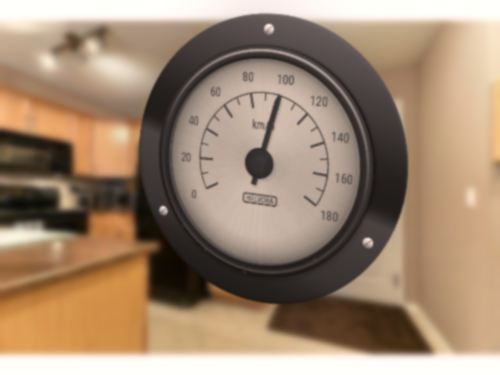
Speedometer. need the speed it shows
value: 100 km/h
